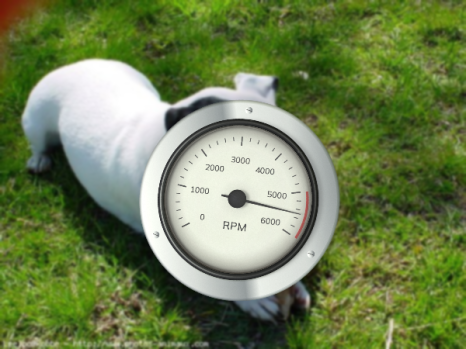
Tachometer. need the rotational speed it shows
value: 5500 rpm
